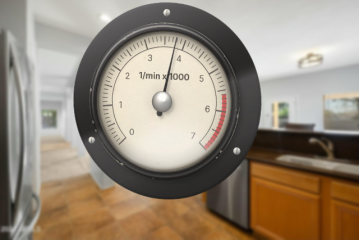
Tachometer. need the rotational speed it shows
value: 3800 rpm
